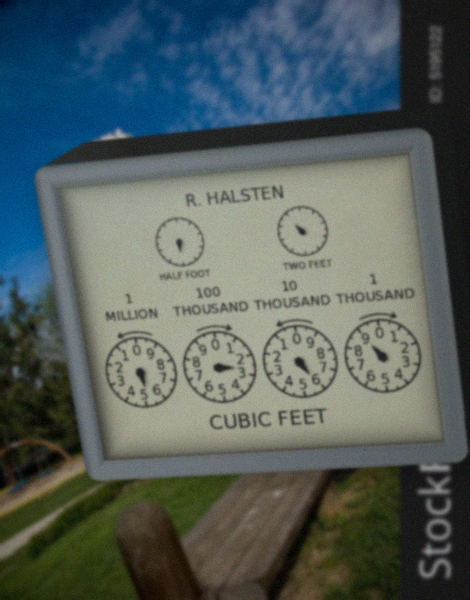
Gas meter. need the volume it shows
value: 525900 ft³
